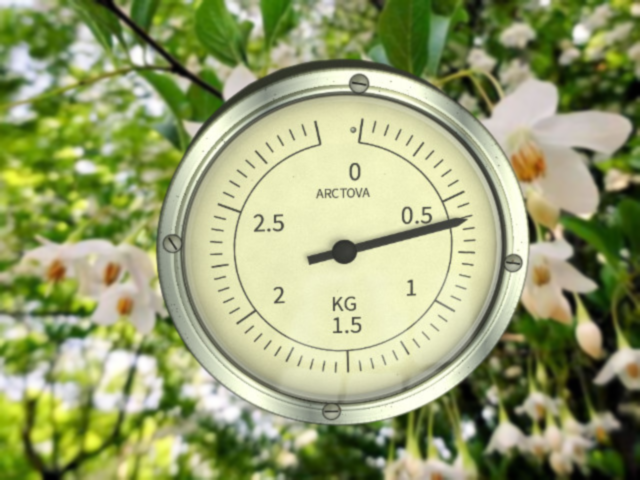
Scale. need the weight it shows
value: 0.6 kg
